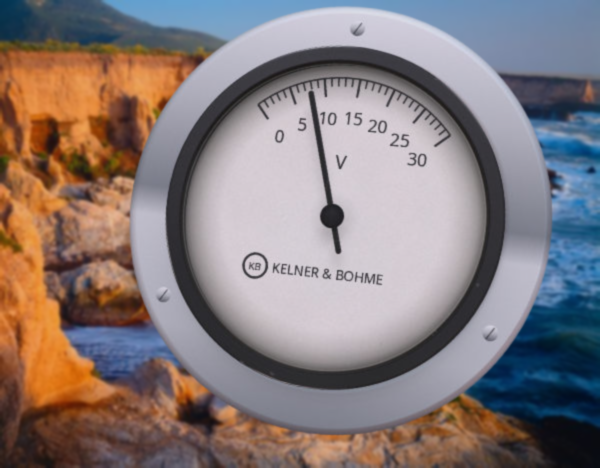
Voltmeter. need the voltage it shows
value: 8 V
